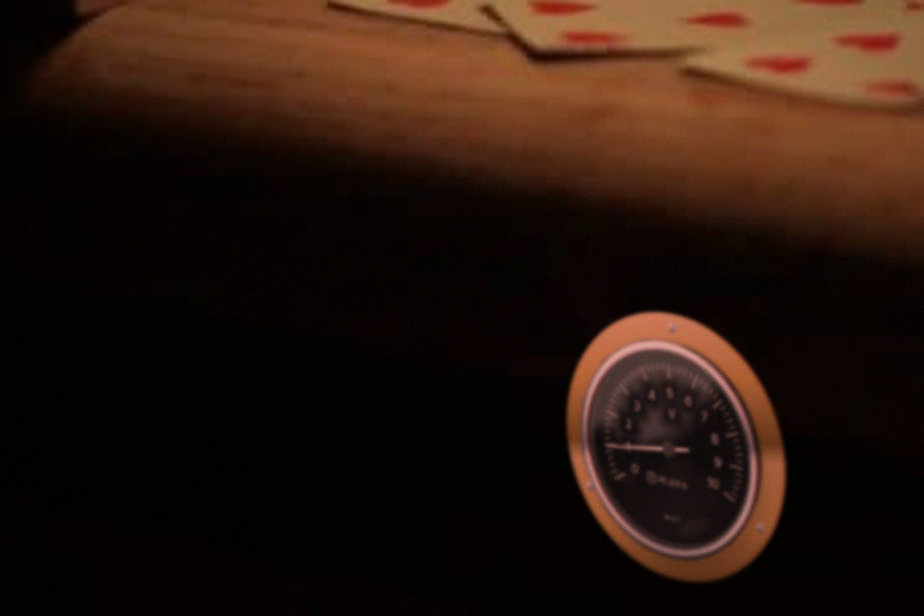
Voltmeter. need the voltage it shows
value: 1 V
